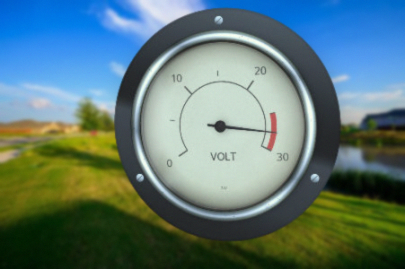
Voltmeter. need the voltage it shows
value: 27.5 V
